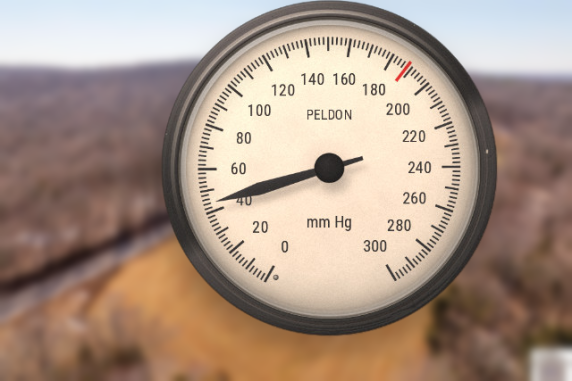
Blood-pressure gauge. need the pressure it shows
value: 44 mmHg
